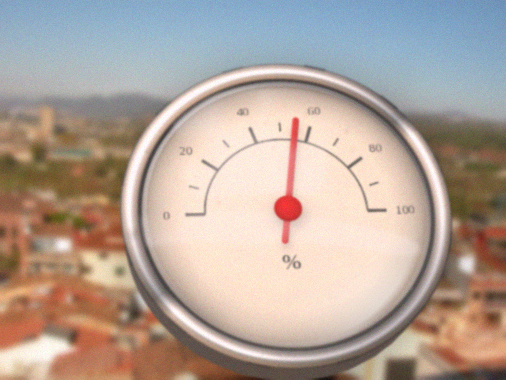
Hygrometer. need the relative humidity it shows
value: 55 %
